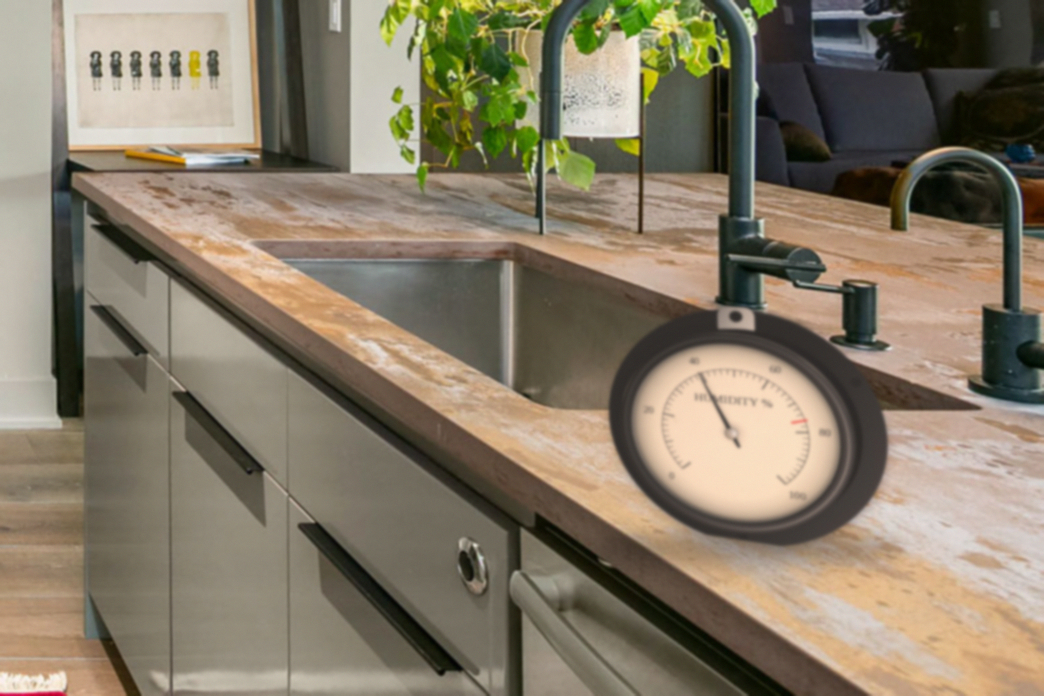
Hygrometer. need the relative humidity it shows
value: 40 %
